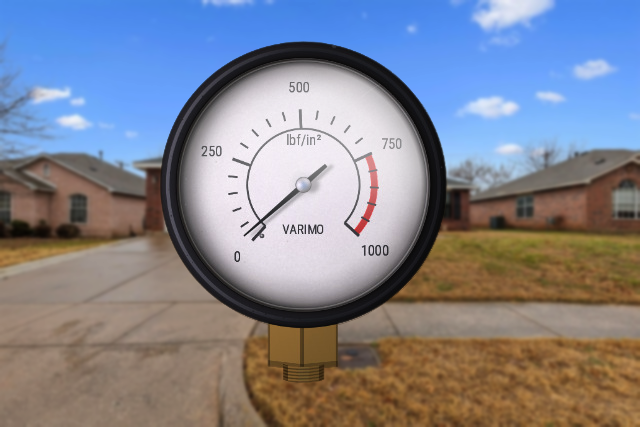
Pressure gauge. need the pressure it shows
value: 25 psi
